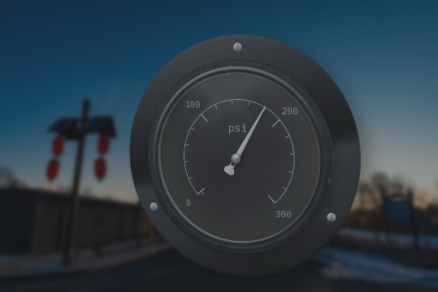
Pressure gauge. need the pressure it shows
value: 180 psi
